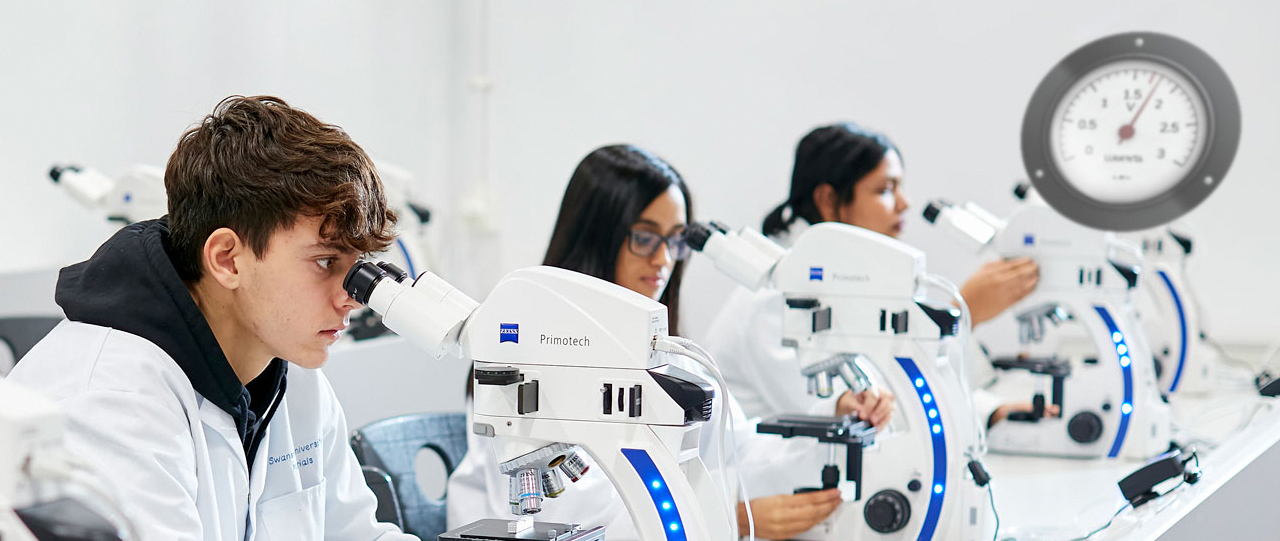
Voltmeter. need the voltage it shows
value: 1.8 V
